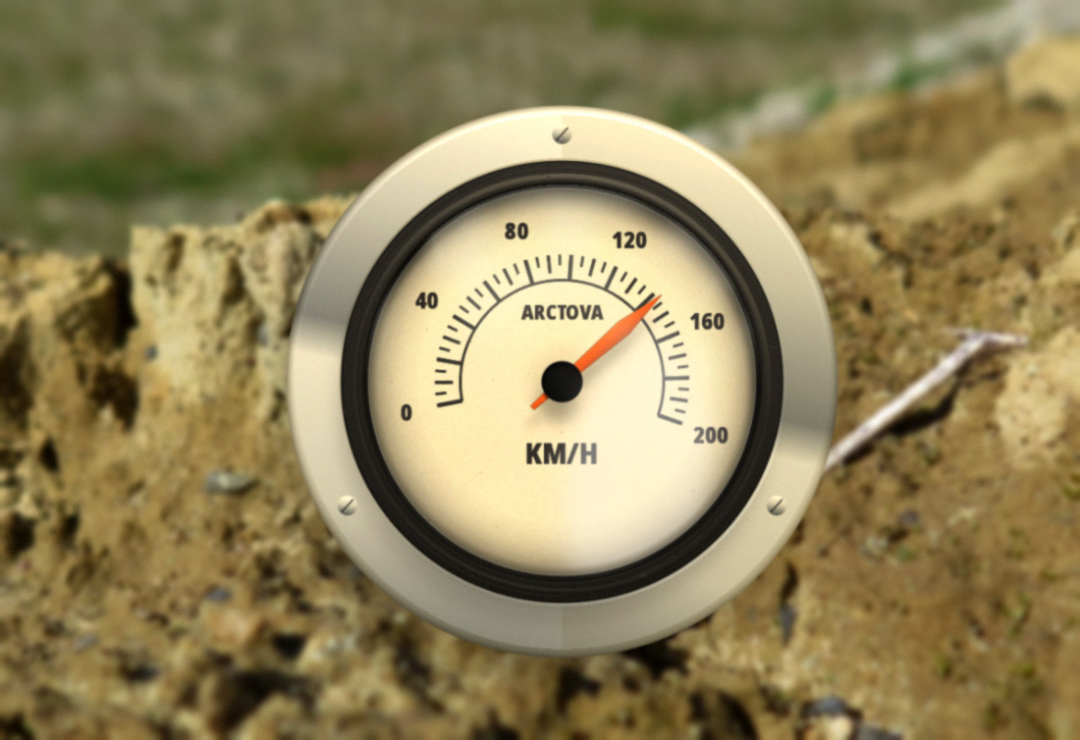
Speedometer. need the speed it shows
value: 142.5 km/h
